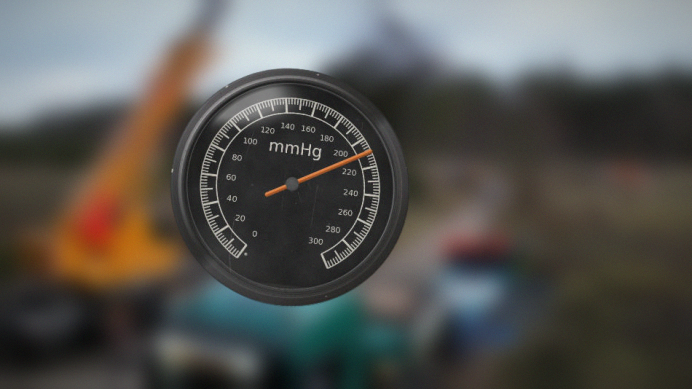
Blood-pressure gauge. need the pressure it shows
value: 210 mmHg
